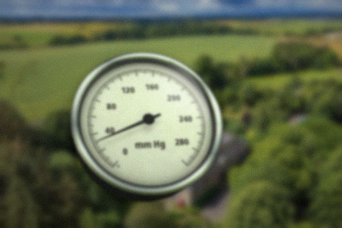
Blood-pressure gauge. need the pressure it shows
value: 30 mmHg
